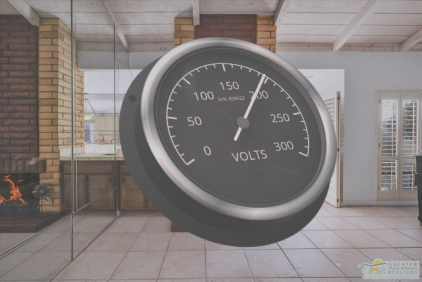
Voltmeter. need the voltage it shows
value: 195 V
